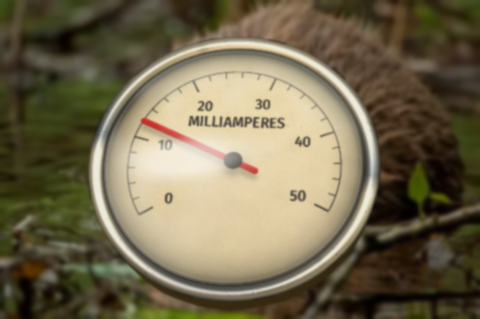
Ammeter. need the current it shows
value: 12 mA
